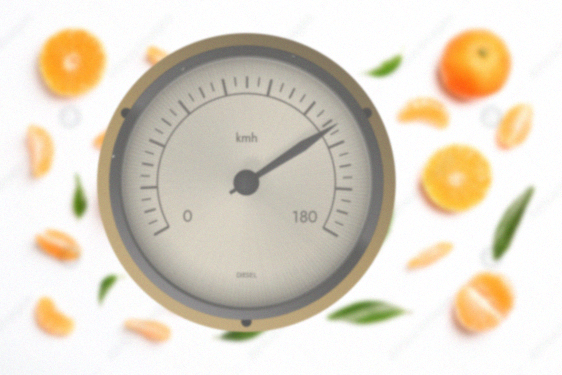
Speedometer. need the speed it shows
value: 132.5 km/h
